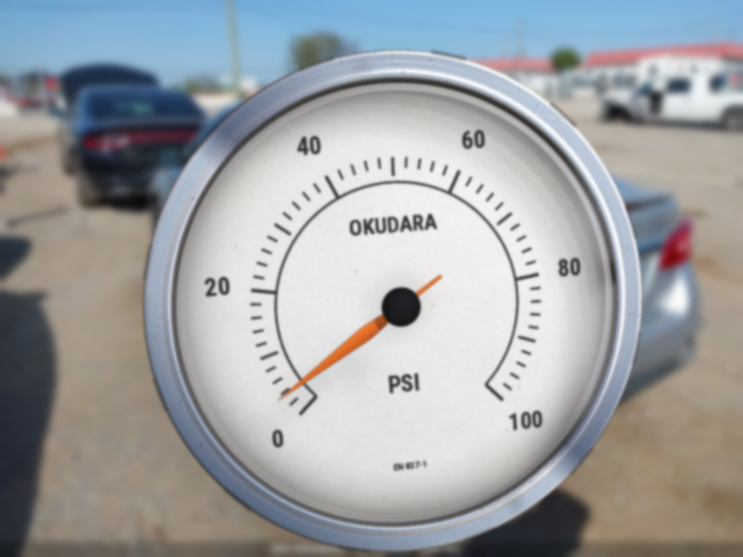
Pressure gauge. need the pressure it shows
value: 4 psi
